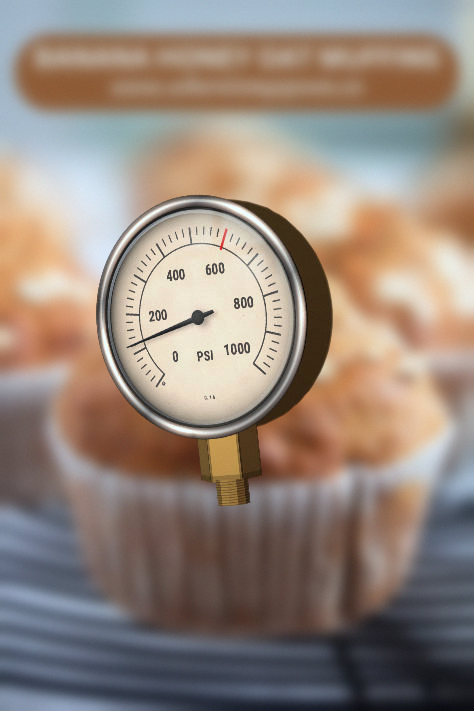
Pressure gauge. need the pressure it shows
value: 120 psi
